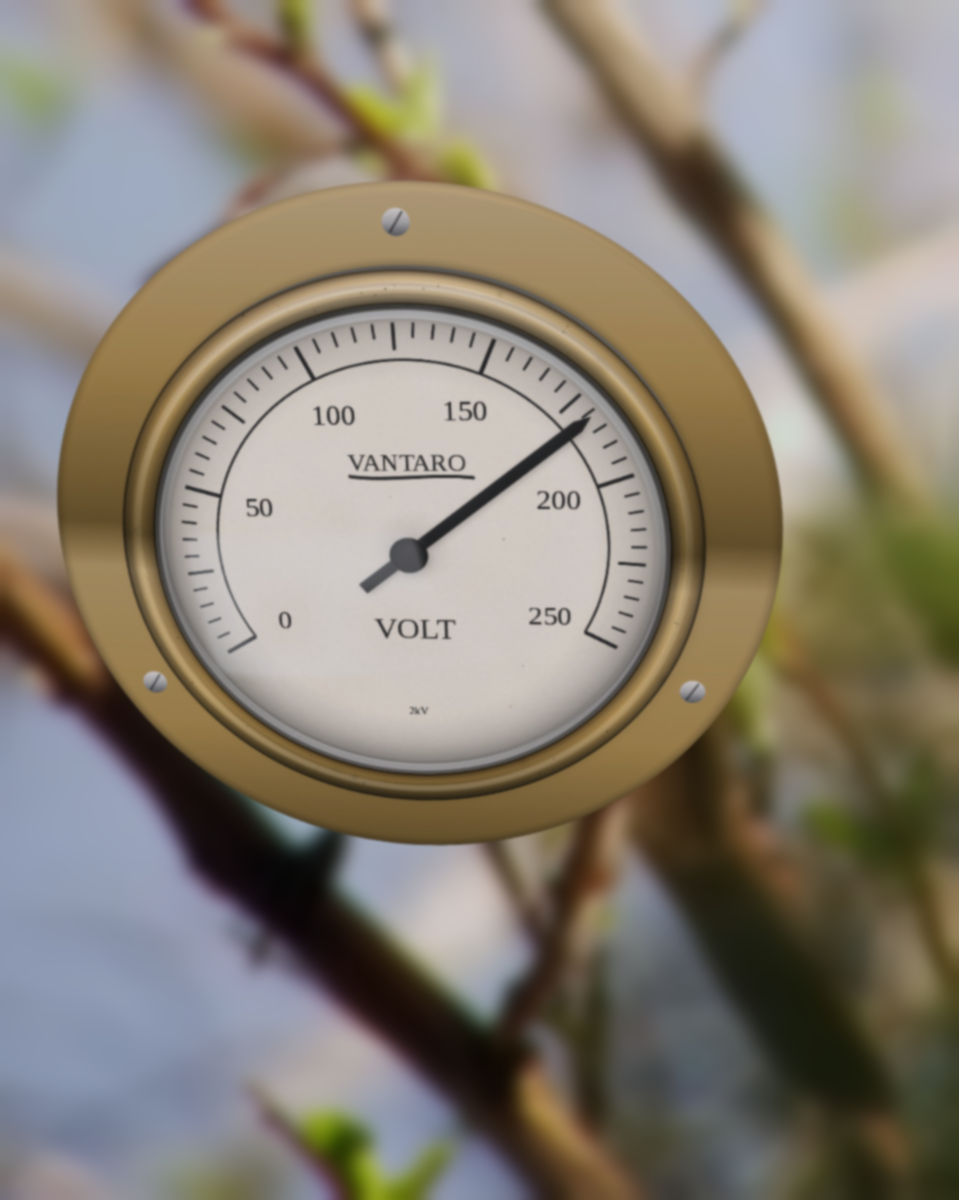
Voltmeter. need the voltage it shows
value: 180 V
